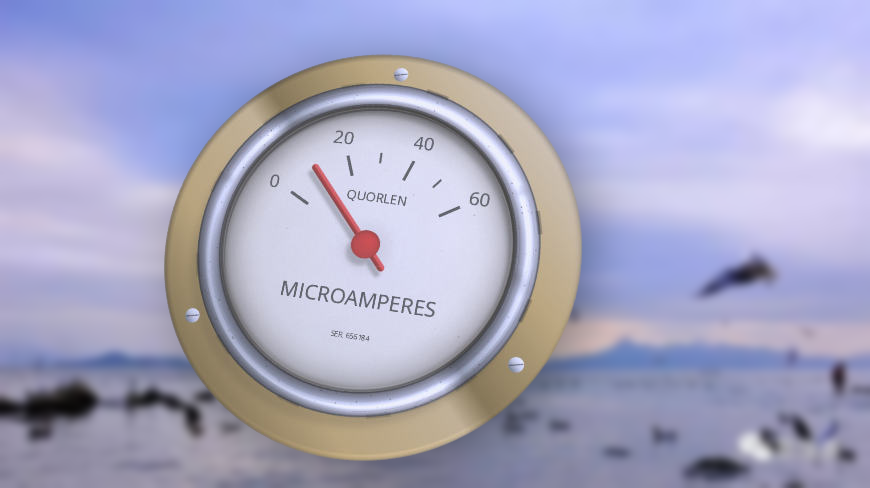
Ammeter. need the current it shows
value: 10 µA
